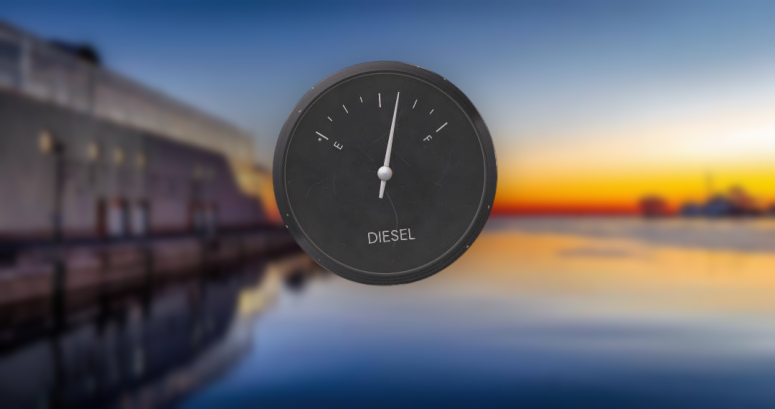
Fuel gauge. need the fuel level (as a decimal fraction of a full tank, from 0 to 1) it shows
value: 0.625
